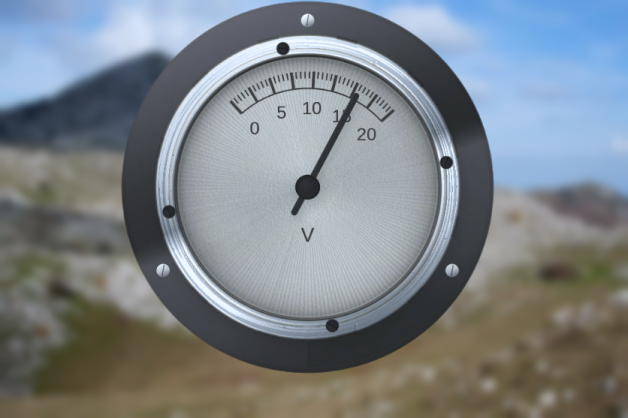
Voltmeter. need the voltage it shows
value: 15.5 V
